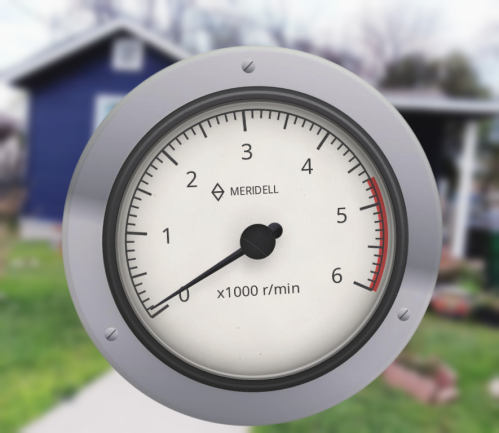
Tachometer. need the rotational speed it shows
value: 100 rpm
